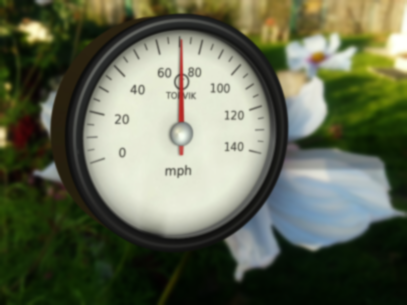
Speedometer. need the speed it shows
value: 70 mph
